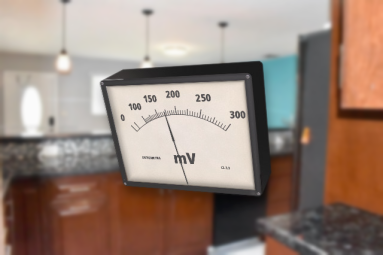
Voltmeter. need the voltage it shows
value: 175 mV
